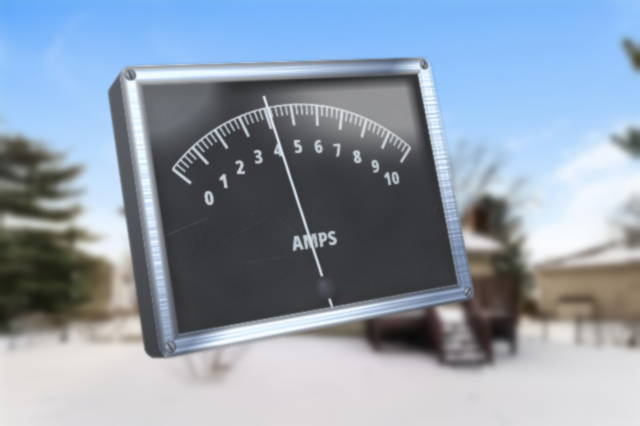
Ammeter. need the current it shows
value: 4 A
